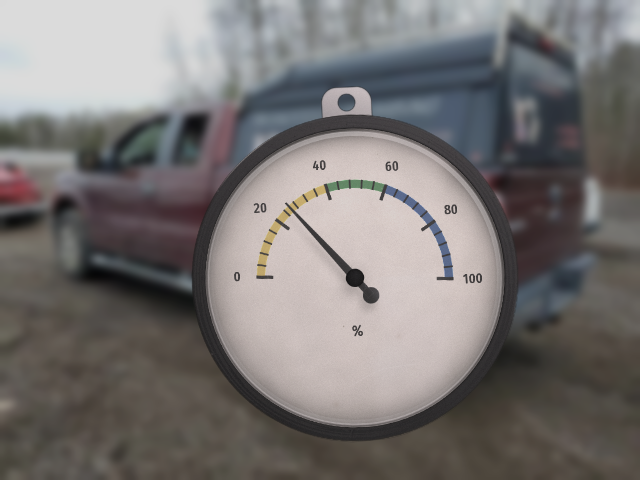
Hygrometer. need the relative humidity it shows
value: 26 %
